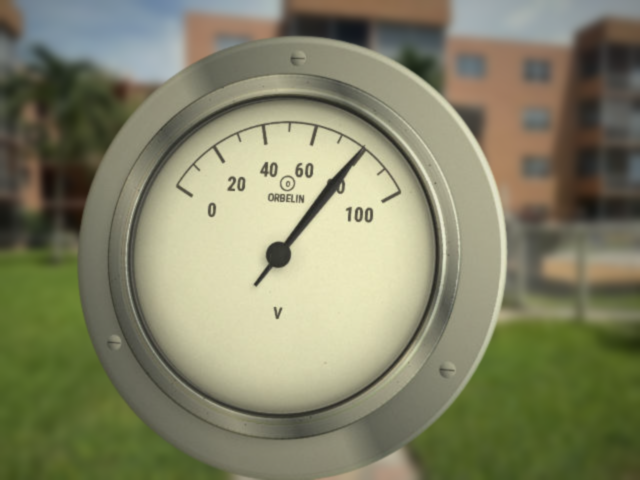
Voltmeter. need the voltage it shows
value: 80 V
